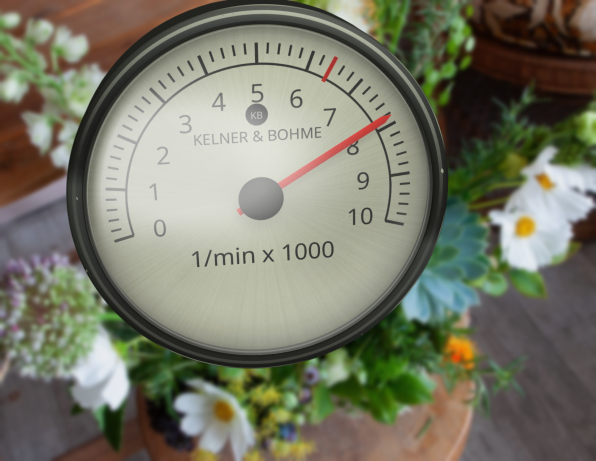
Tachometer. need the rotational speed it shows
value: 7800 rpm
